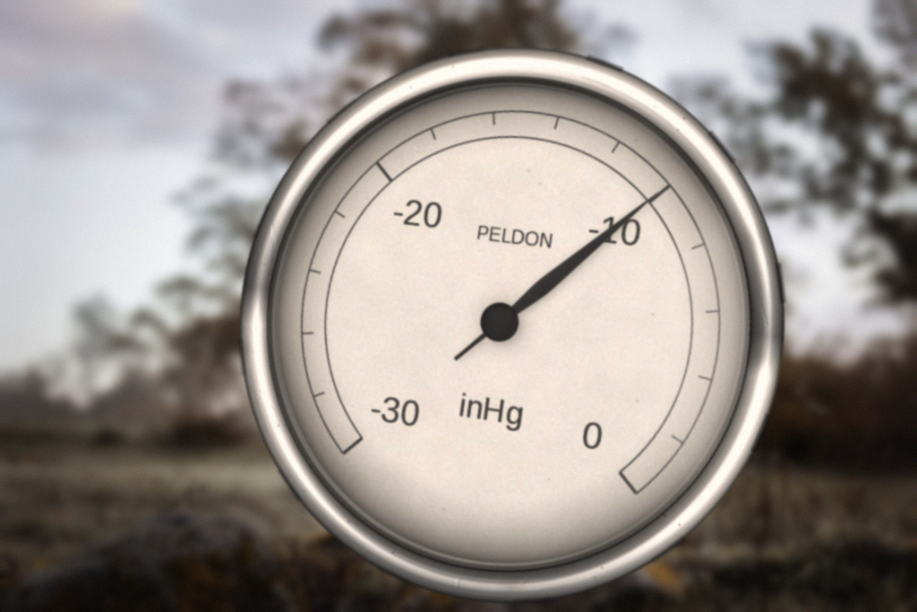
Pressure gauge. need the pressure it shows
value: -10 inHg
